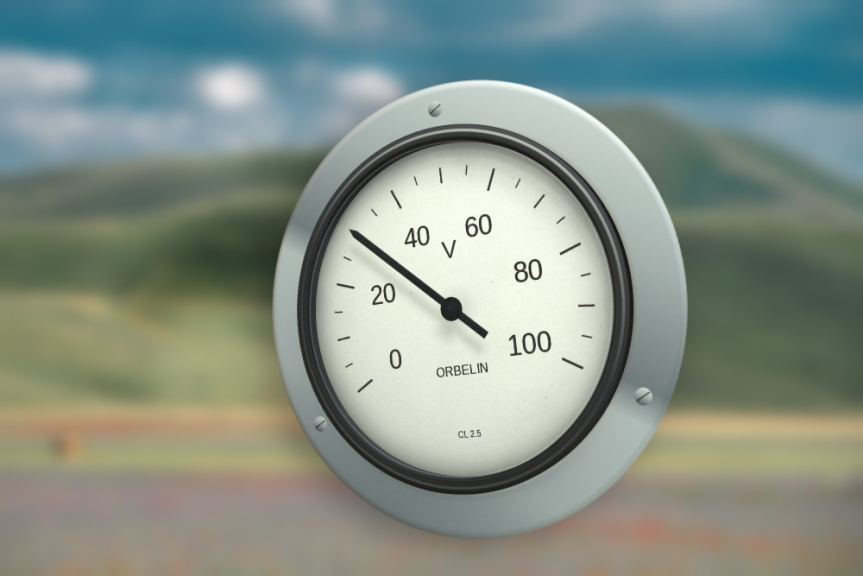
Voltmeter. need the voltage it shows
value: 30 V
